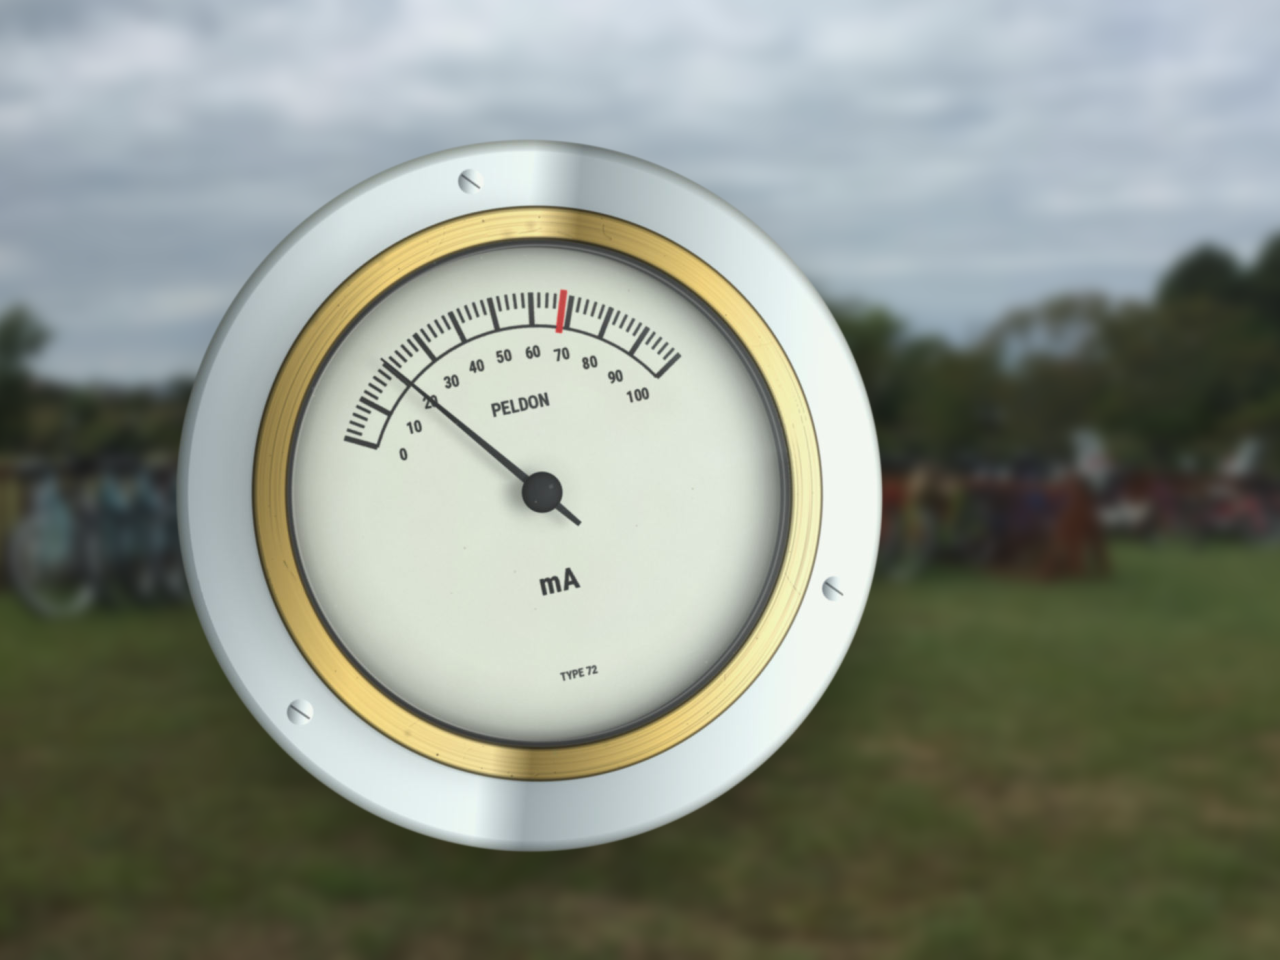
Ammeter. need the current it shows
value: 20 mA
